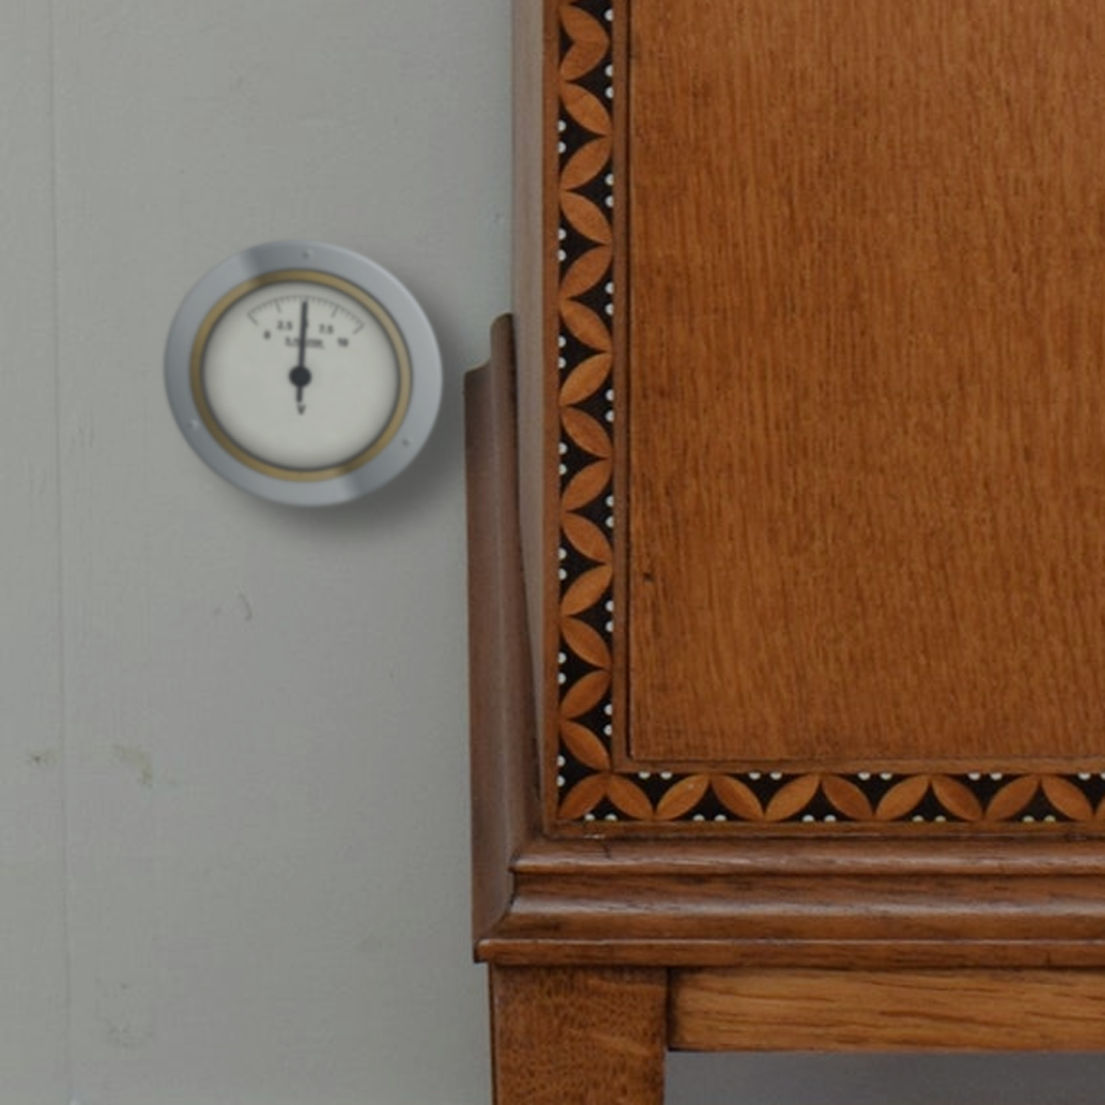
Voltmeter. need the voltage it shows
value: 5 V
